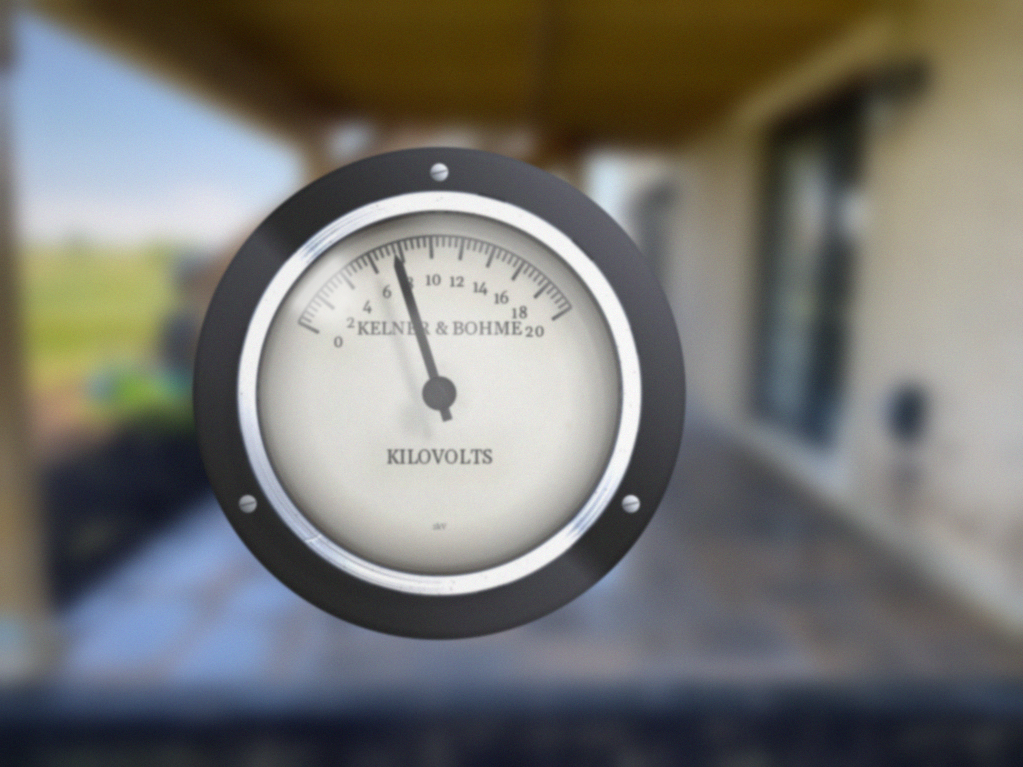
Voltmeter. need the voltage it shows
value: 7.6 kV
